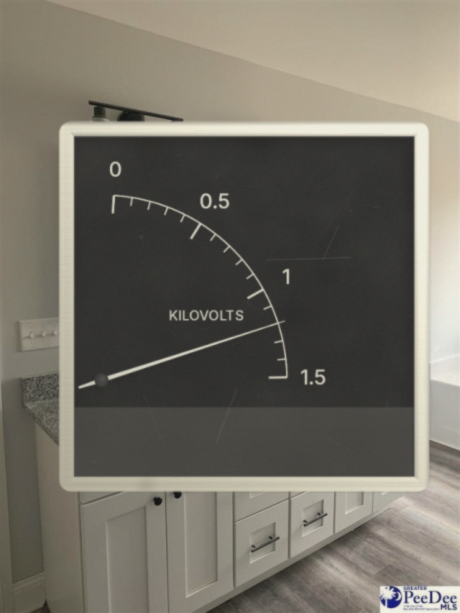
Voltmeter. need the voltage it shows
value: 1.2 kV
